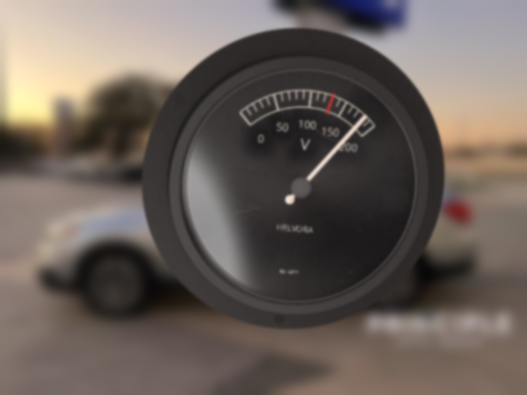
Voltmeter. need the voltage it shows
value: 180 V
